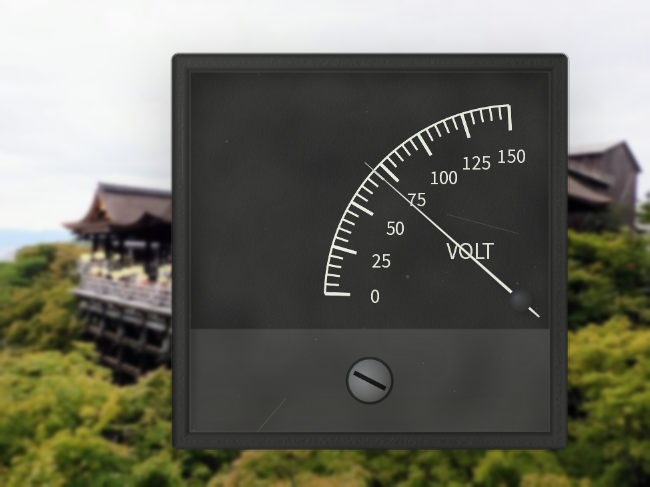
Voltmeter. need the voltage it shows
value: 70 V
